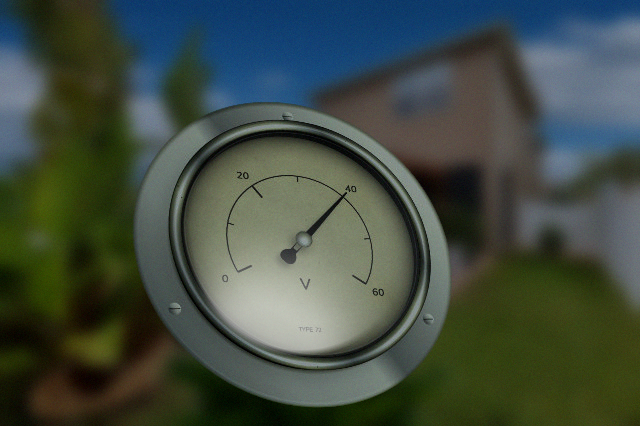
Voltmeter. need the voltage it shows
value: 40 V
